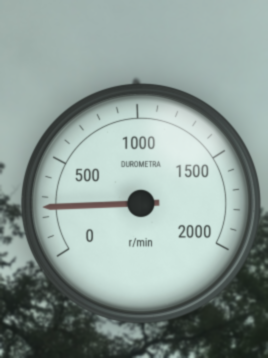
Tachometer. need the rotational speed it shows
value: 250 rpm
